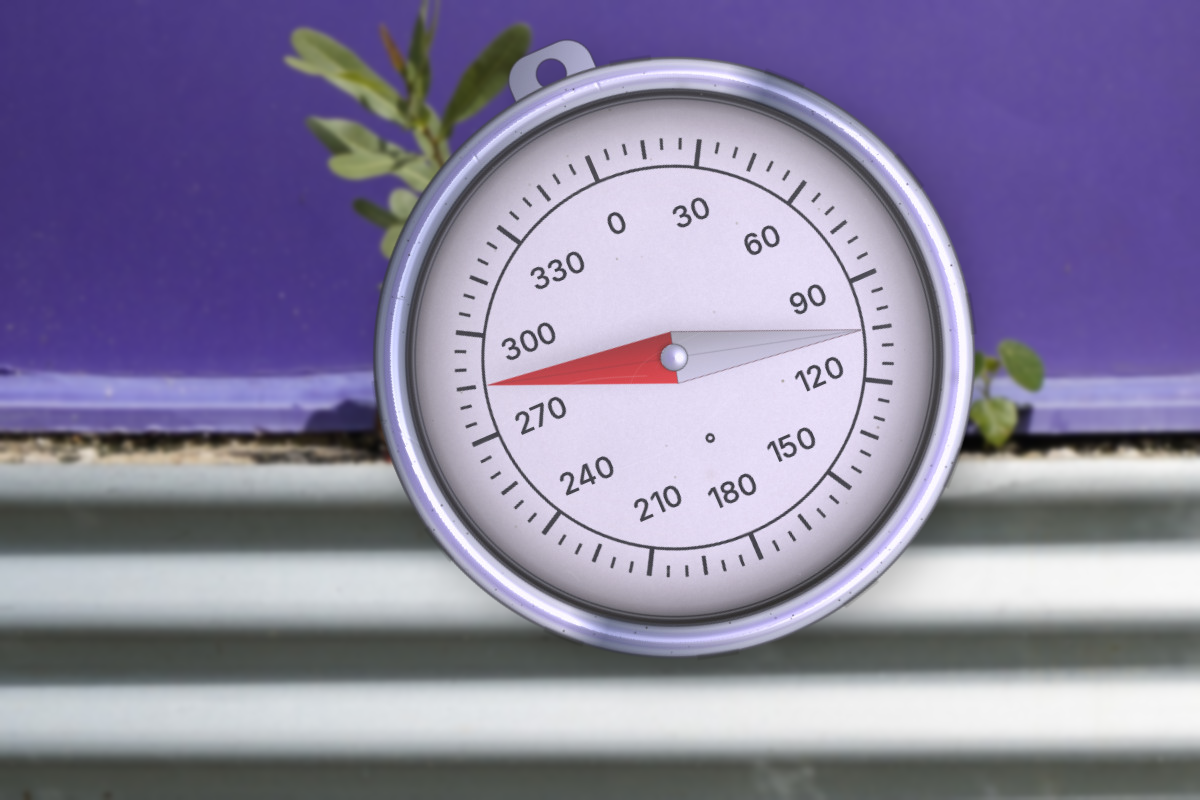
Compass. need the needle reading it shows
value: 285 °
